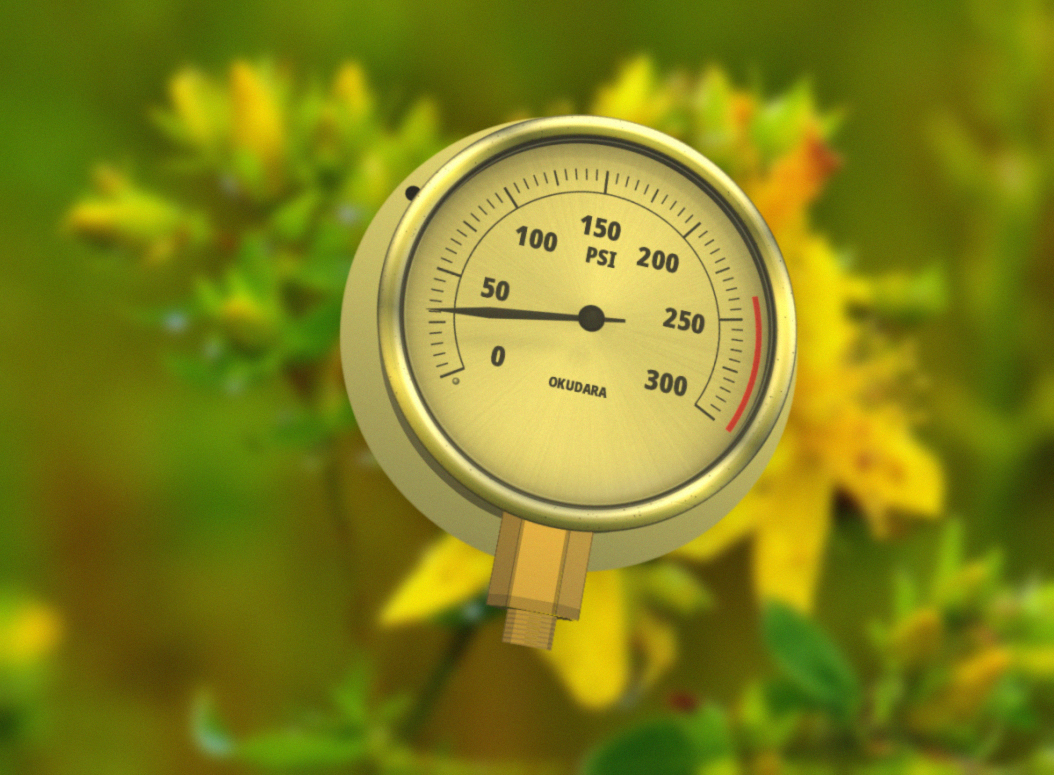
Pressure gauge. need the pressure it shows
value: 30 psi
